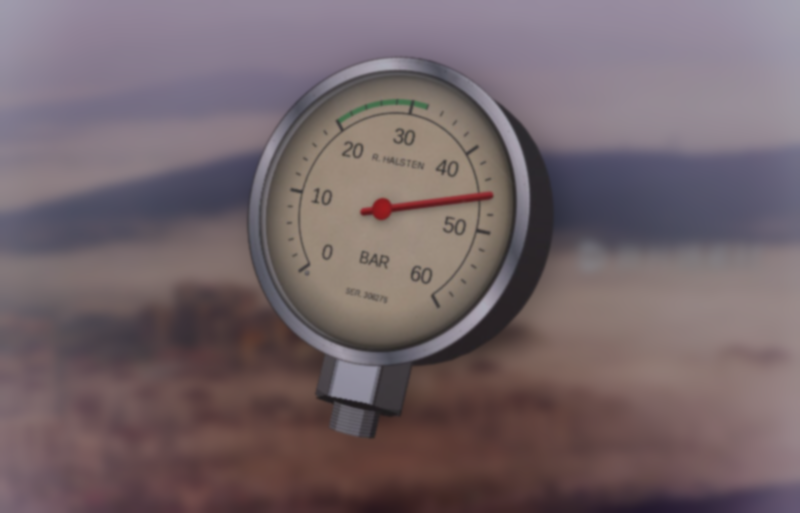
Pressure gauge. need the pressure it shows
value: 46 bar
